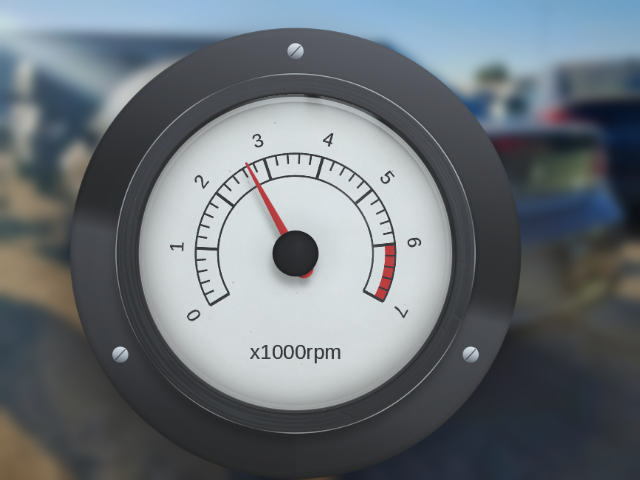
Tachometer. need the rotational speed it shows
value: 2700 rpm
